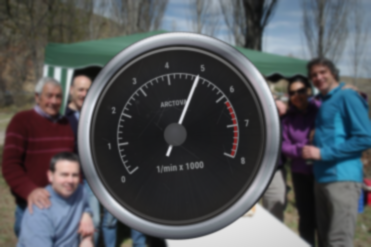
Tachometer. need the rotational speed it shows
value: 5000 rpm
